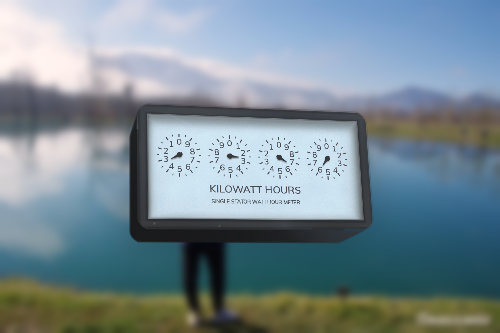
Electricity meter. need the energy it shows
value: 3266 kWh
